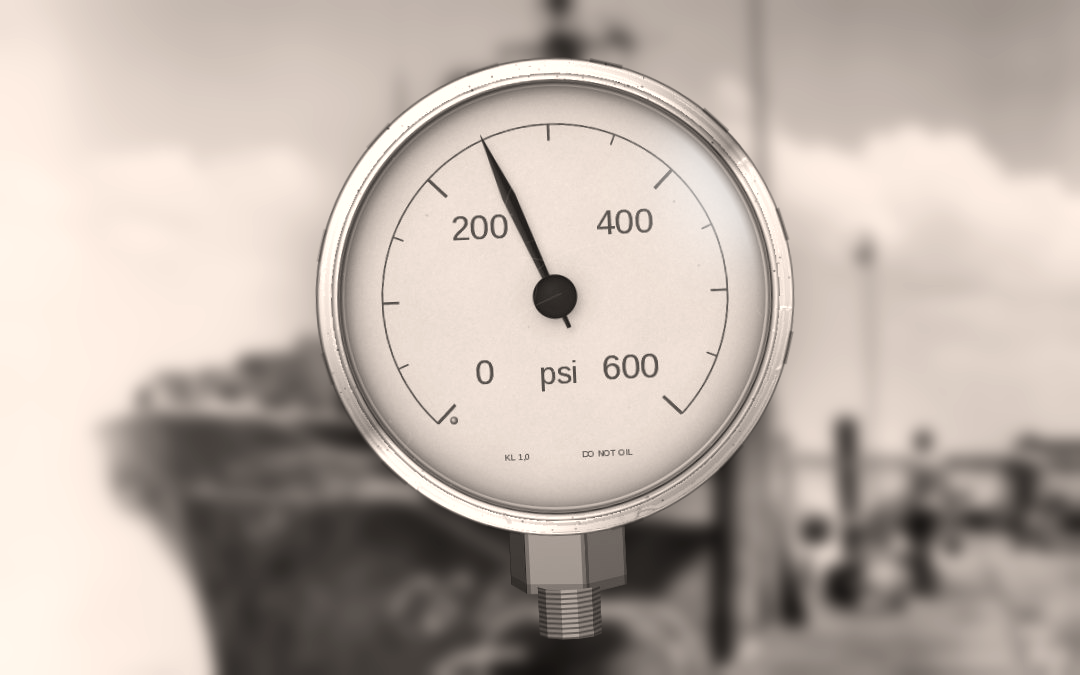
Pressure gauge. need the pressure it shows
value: 250 psi
